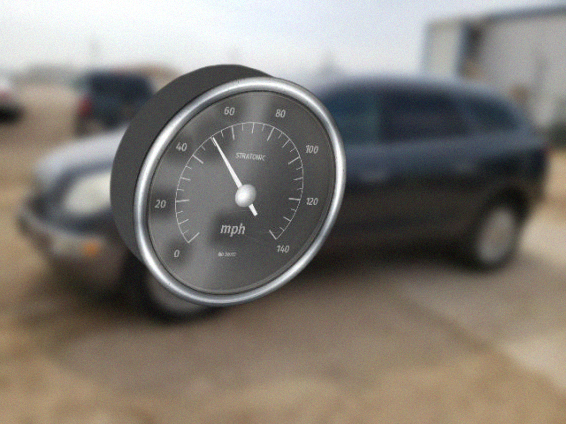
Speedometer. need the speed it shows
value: 50 mph
